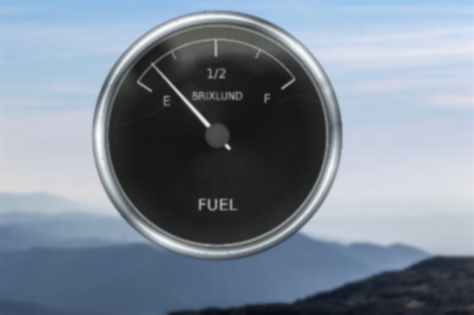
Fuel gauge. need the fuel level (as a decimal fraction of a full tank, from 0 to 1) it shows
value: 0.125
